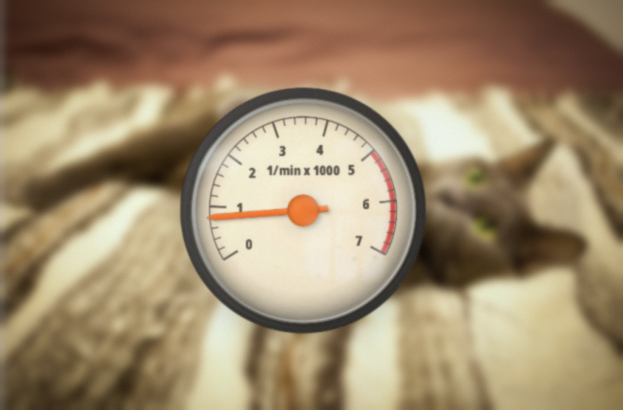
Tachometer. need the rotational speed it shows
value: 800 rpm
